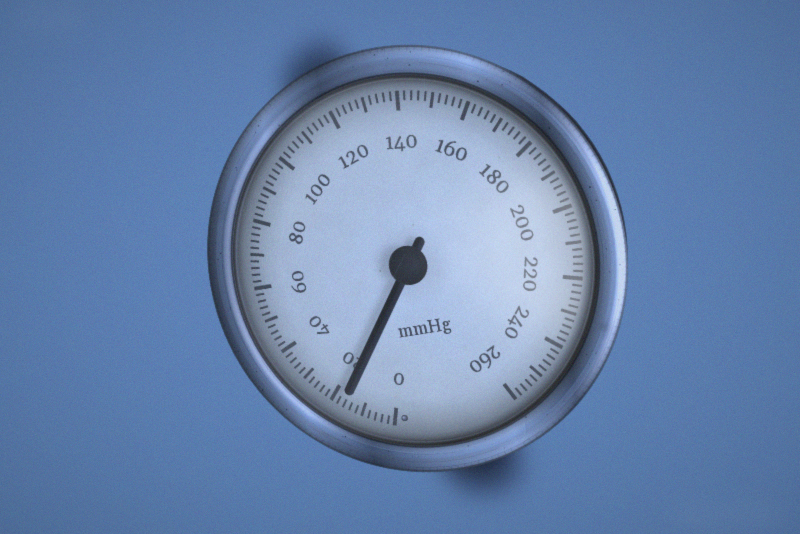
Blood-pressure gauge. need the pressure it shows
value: 16 mmHg
